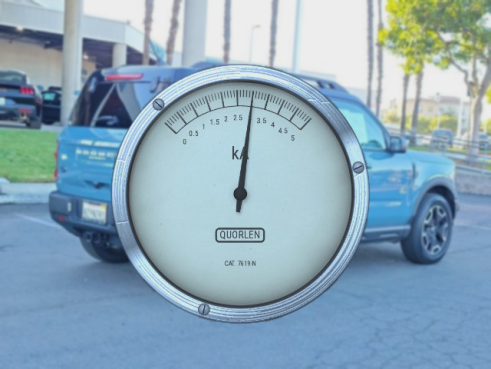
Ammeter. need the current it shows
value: 3 kA
